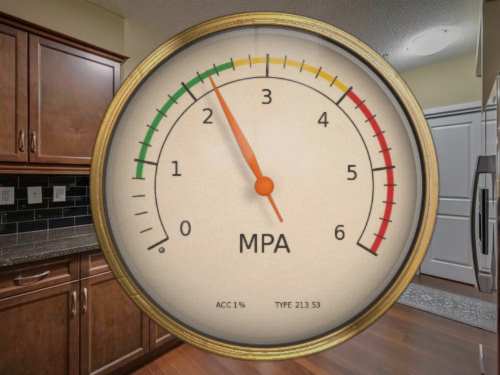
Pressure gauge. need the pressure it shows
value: 2.3 MPa
